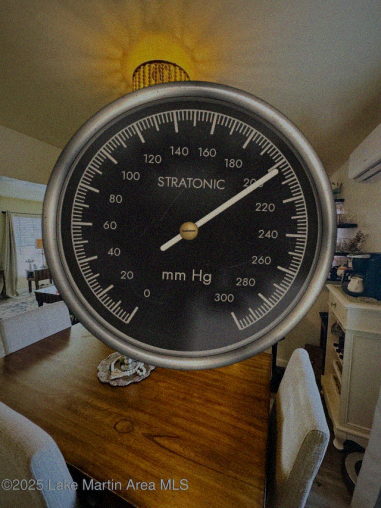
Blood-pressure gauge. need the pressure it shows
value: 202 mmHg
